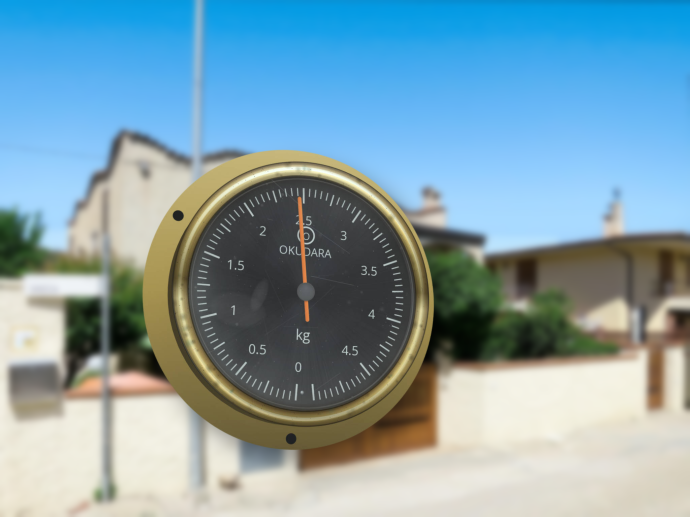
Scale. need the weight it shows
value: 2.45 kg
